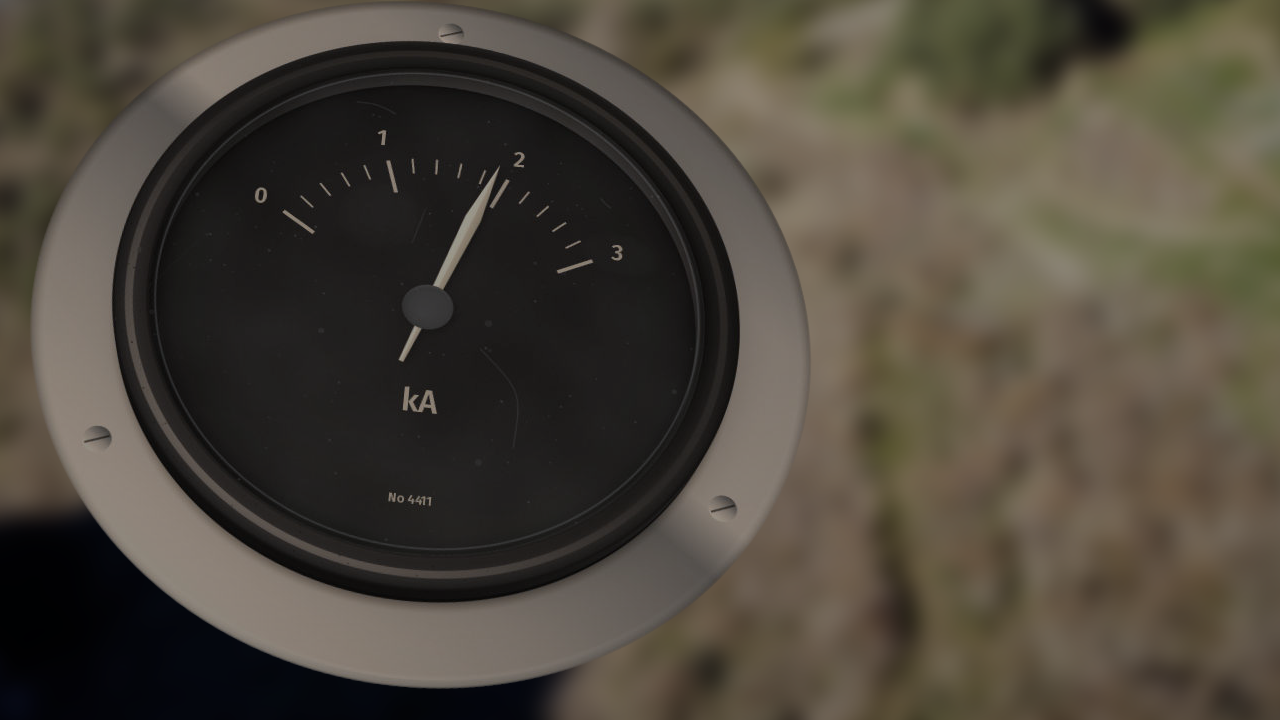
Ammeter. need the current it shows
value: 1.9 kA
